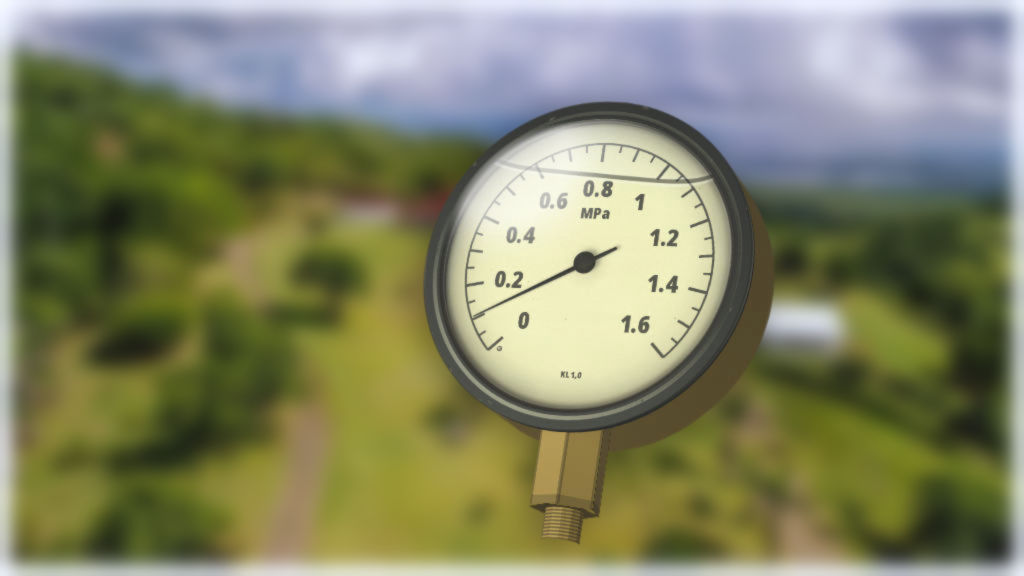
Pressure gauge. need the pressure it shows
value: 0.1 MPa
